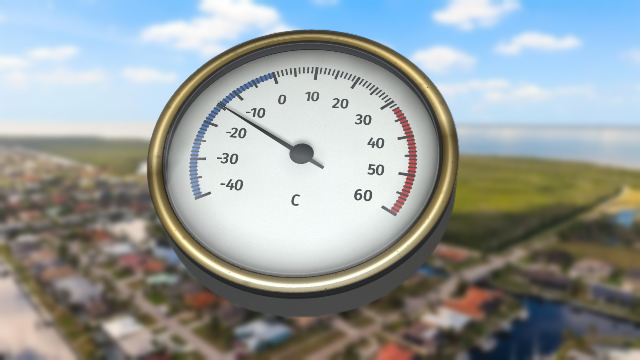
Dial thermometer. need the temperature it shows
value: -15 °C
